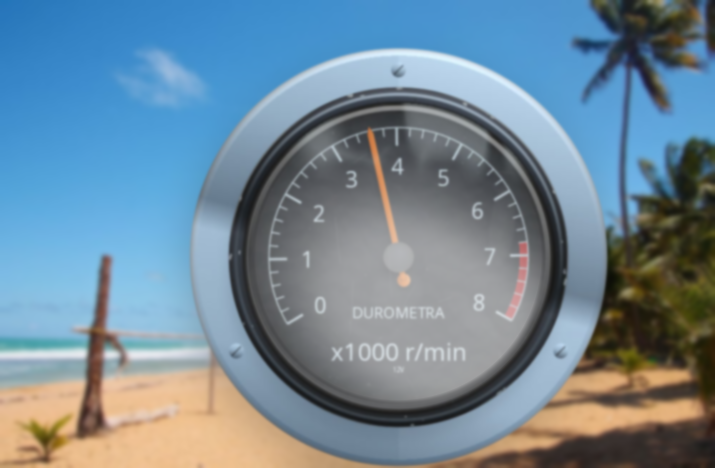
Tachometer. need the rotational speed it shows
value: 3600 rpm
